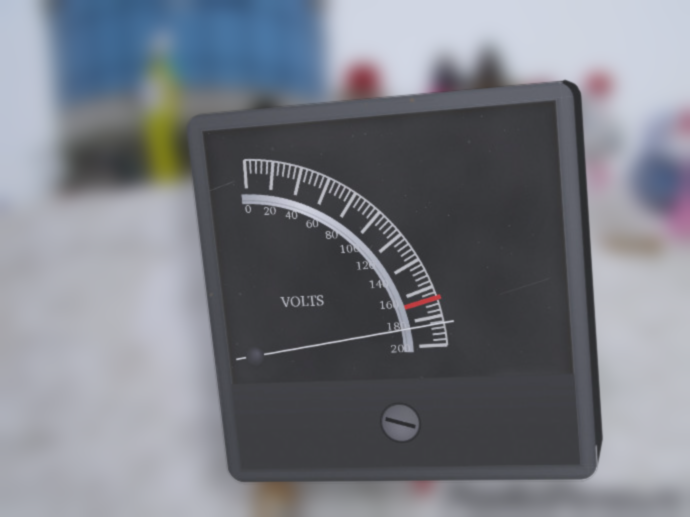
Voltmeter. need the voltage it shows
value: 184 V
